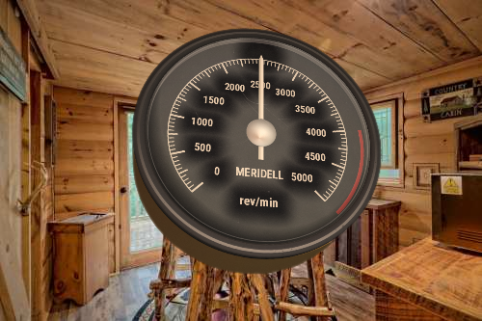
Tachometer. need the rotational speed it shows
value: 2500 rpm
